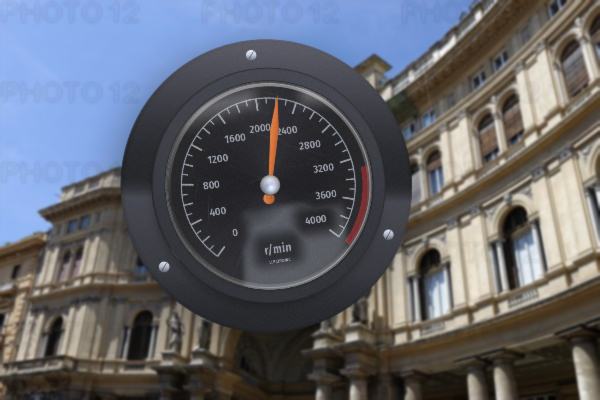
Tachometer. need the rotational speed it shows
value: 2200 rpm
